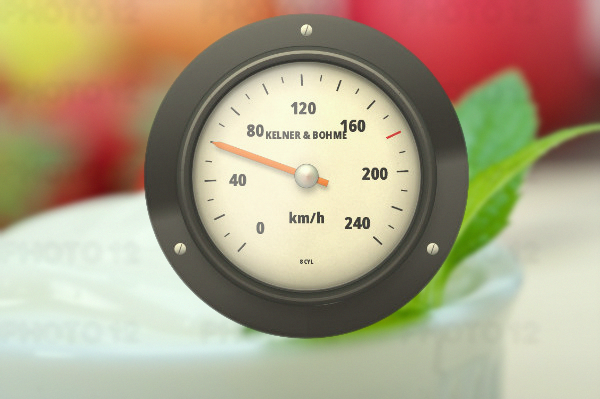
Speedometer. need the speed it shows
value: 60 km/h
